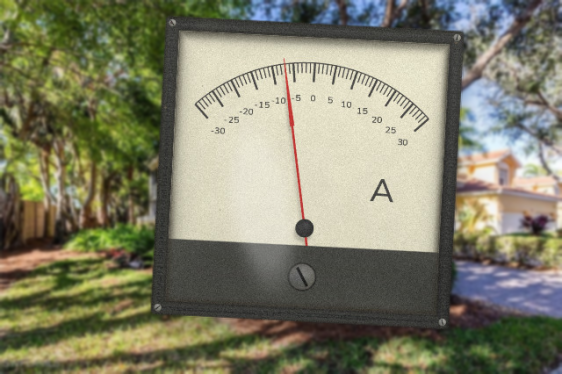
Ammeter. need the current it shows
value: -7 A
